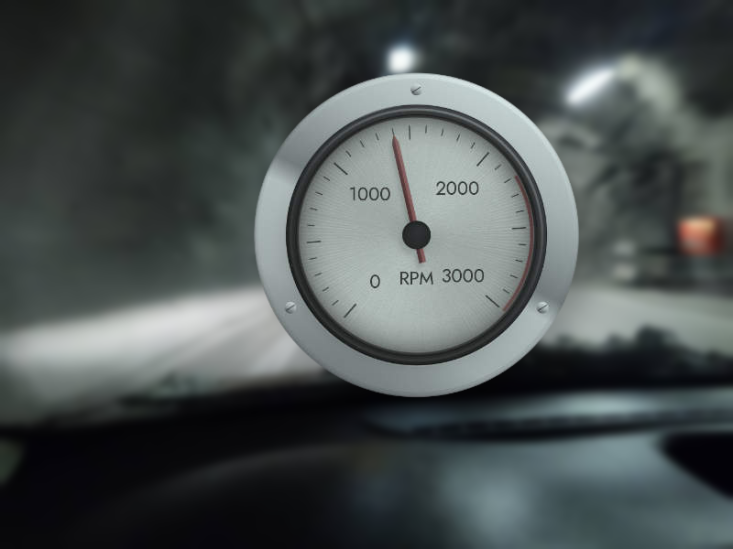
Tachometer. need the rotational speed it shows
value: 1400 rpm
